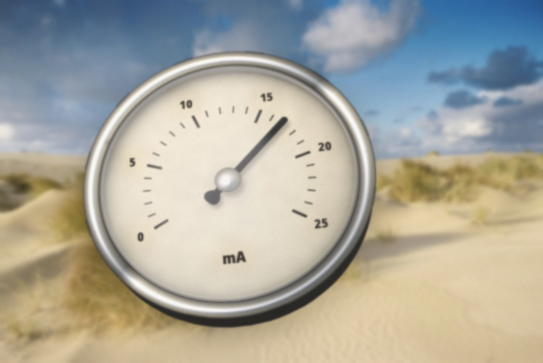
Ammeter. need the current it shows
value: 17 mA
